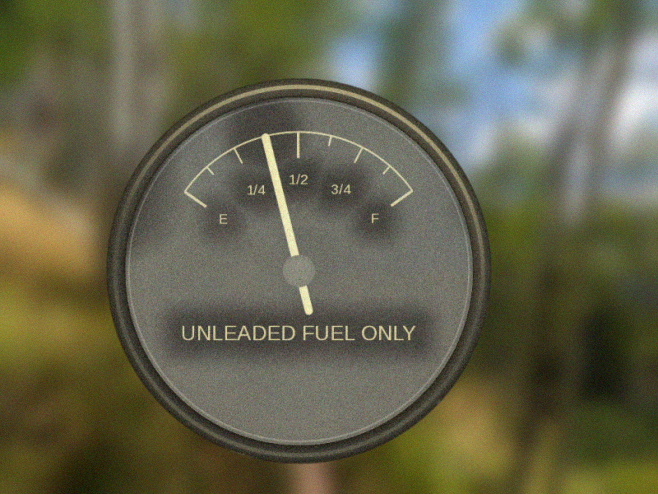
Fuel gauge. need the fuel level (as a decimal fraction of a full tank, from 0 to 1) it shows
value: 0.375
